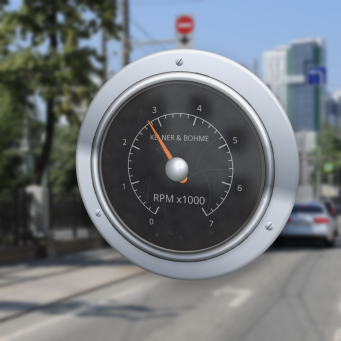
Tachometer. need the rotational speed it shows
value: 2800 rpm
